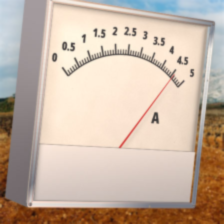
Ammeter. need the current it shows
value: 4.5 A
